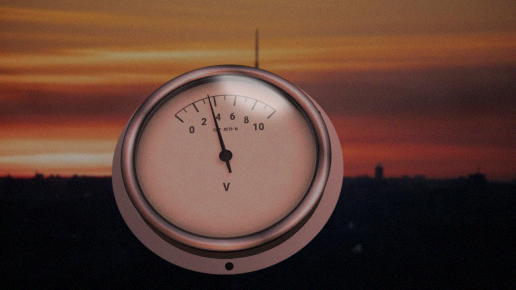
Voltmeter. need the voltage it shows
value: 3.5 V
